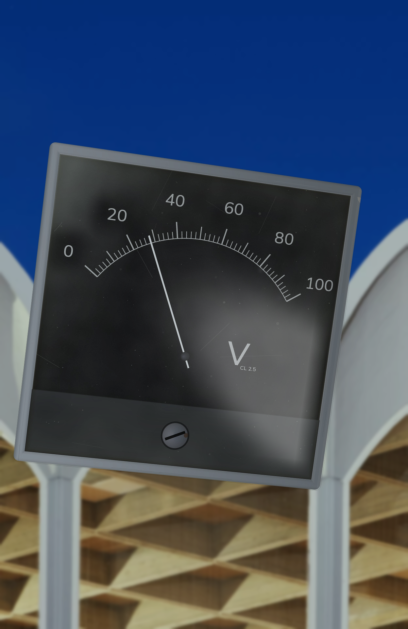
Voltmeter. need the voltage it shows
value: 28 V
